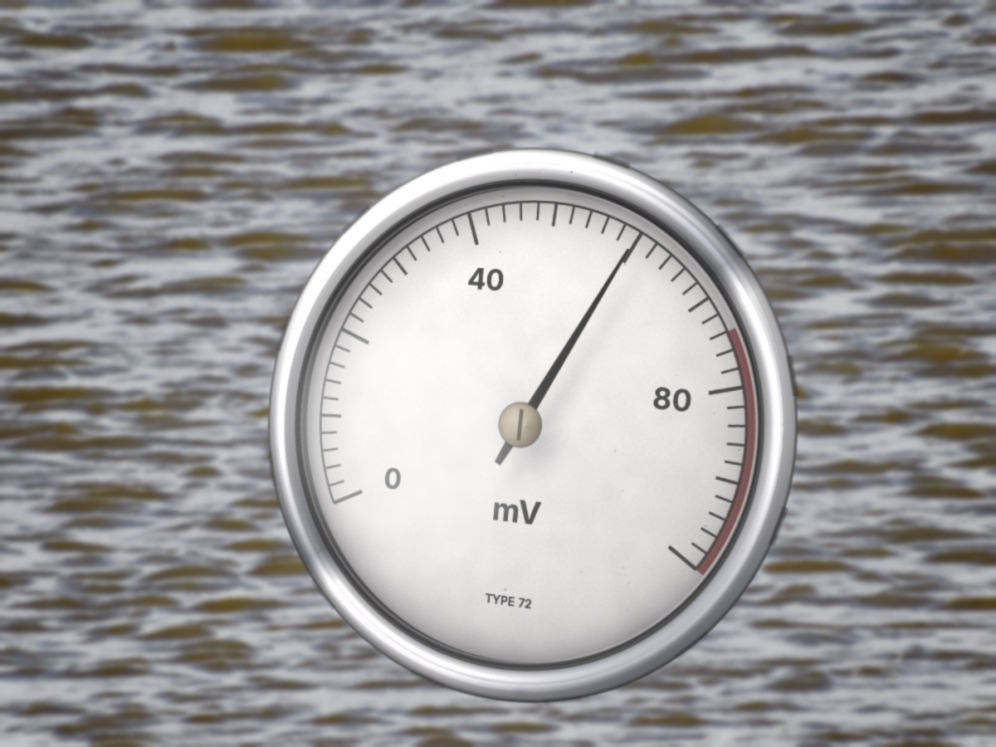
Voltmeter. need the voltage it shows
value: 60 mV
